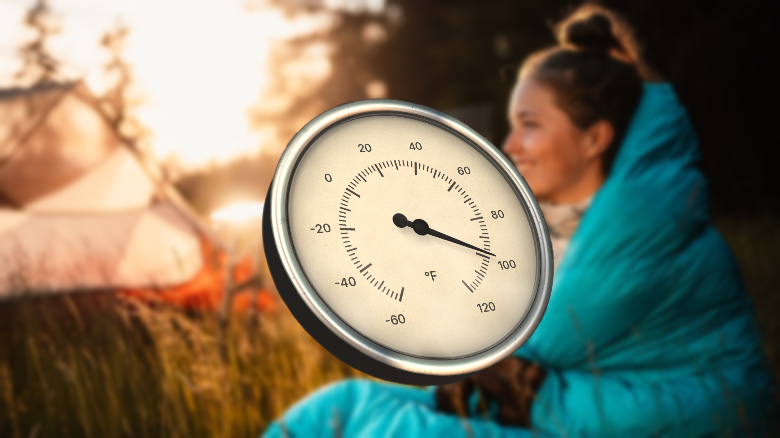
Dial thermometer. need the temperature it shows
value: 100 °F
